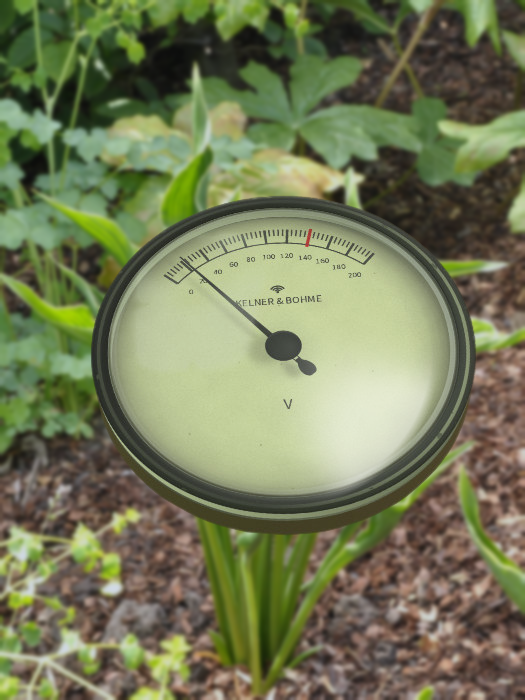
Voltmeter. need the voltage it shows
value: 20 V
